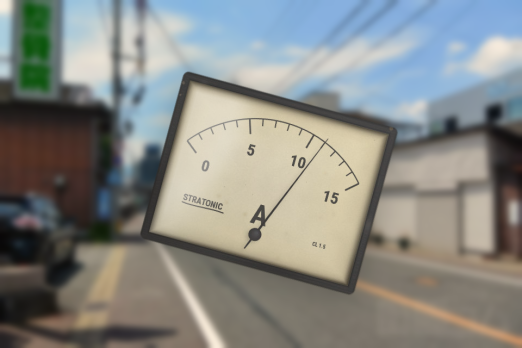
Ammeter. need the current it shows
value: 11 A
